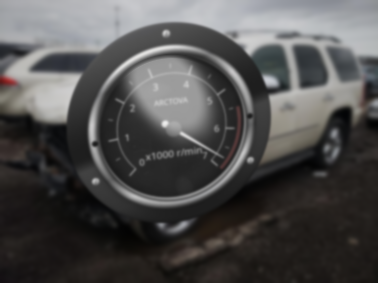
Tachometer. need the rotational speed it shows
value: 6750 rpm
